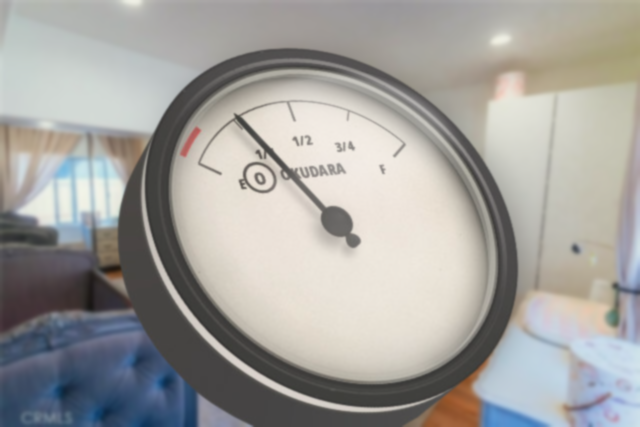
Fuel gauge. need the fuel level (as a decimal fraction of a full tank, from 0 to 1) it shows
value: 0.25
